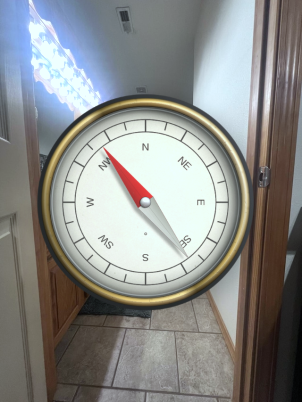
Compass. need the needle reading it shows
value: 322.5 °
